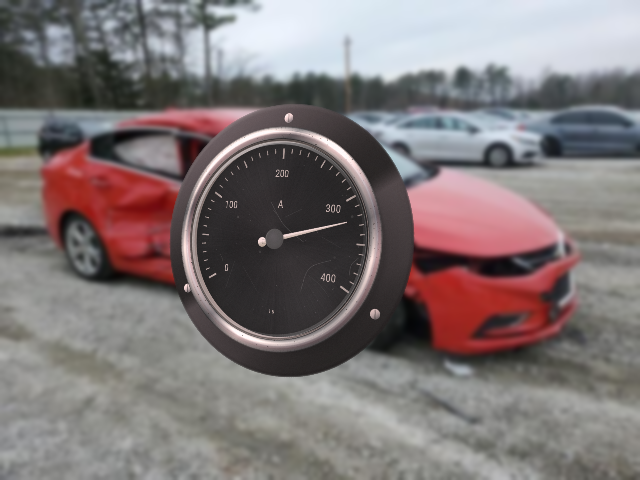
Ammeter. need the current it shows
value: 325 A
